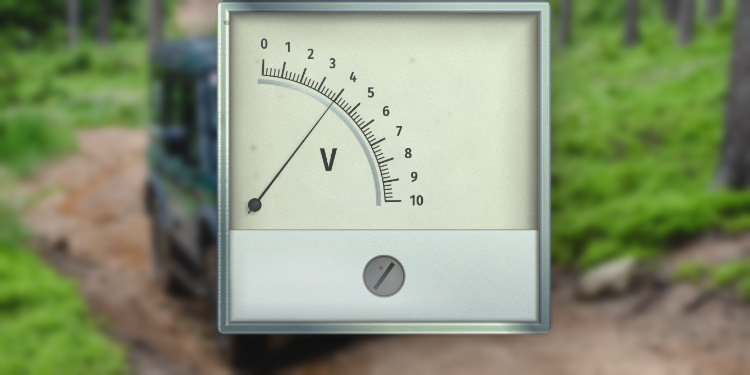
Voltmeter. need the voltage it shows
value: 4 V
